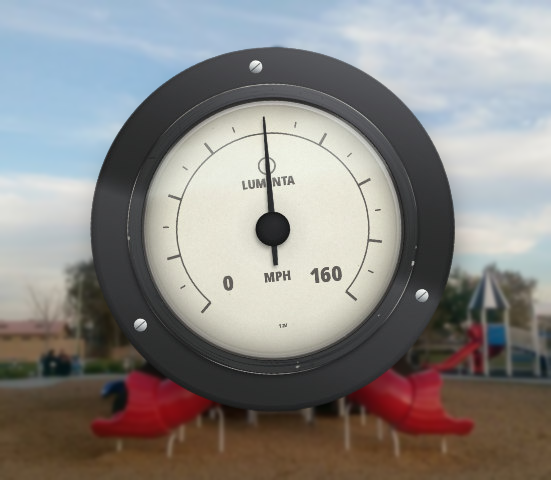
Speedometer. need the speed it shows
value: 80 mph
